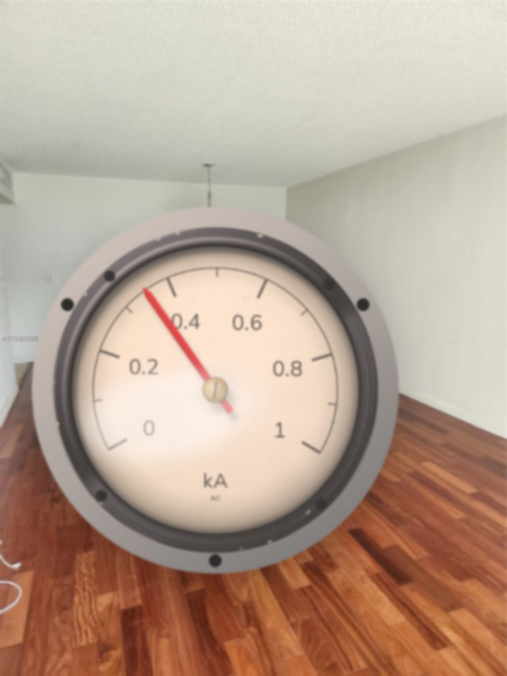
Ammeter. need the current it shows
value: 0.35 kA
